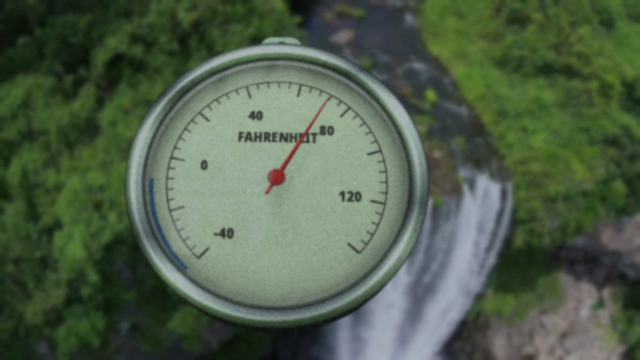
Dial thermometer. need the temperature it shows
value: 72 °F
